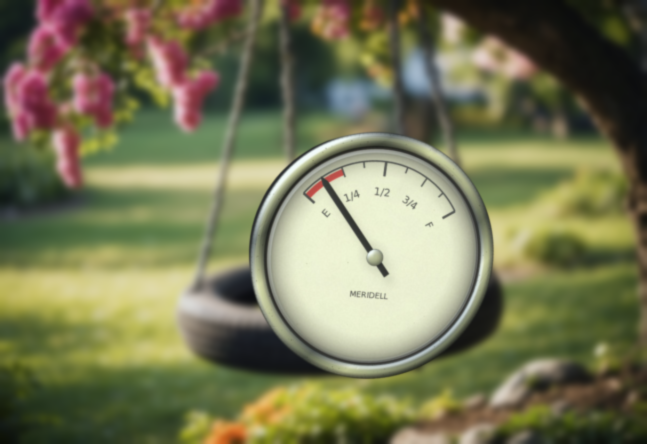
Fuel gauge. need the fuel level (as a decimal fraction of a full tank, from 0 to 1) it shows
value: 0.125
